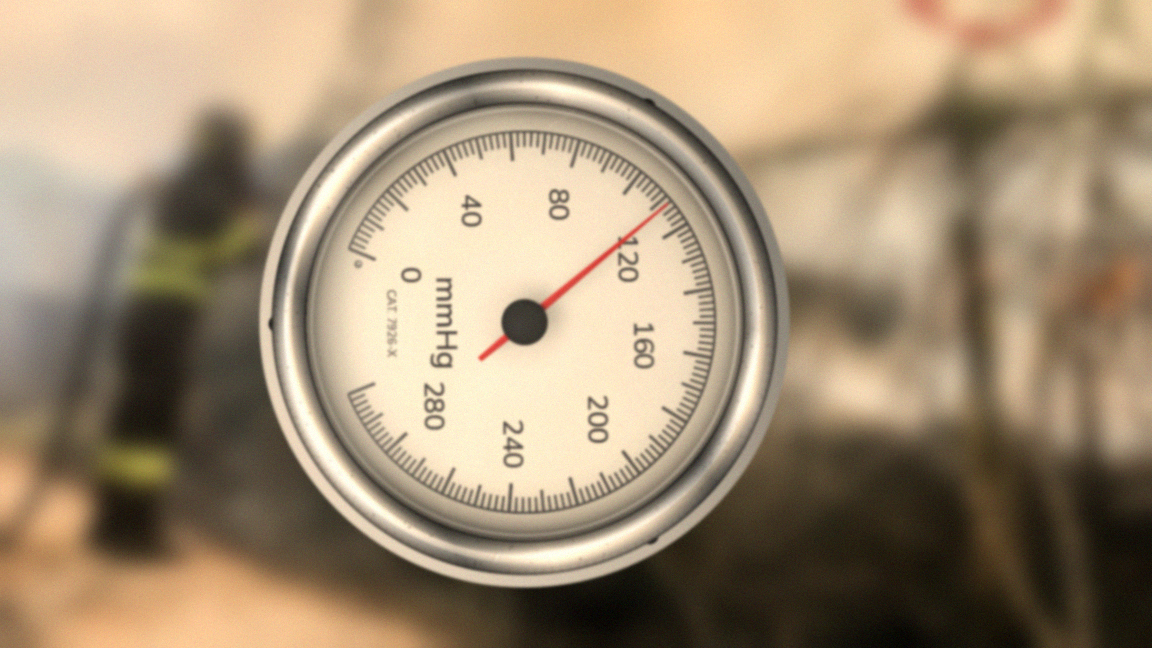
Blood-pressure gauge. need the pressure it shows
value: 112 mmHg
